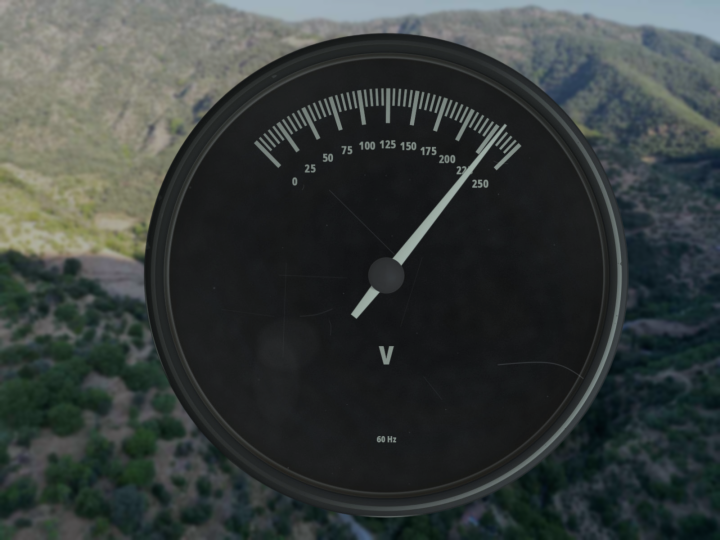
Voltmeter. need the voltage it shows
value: 230 V
